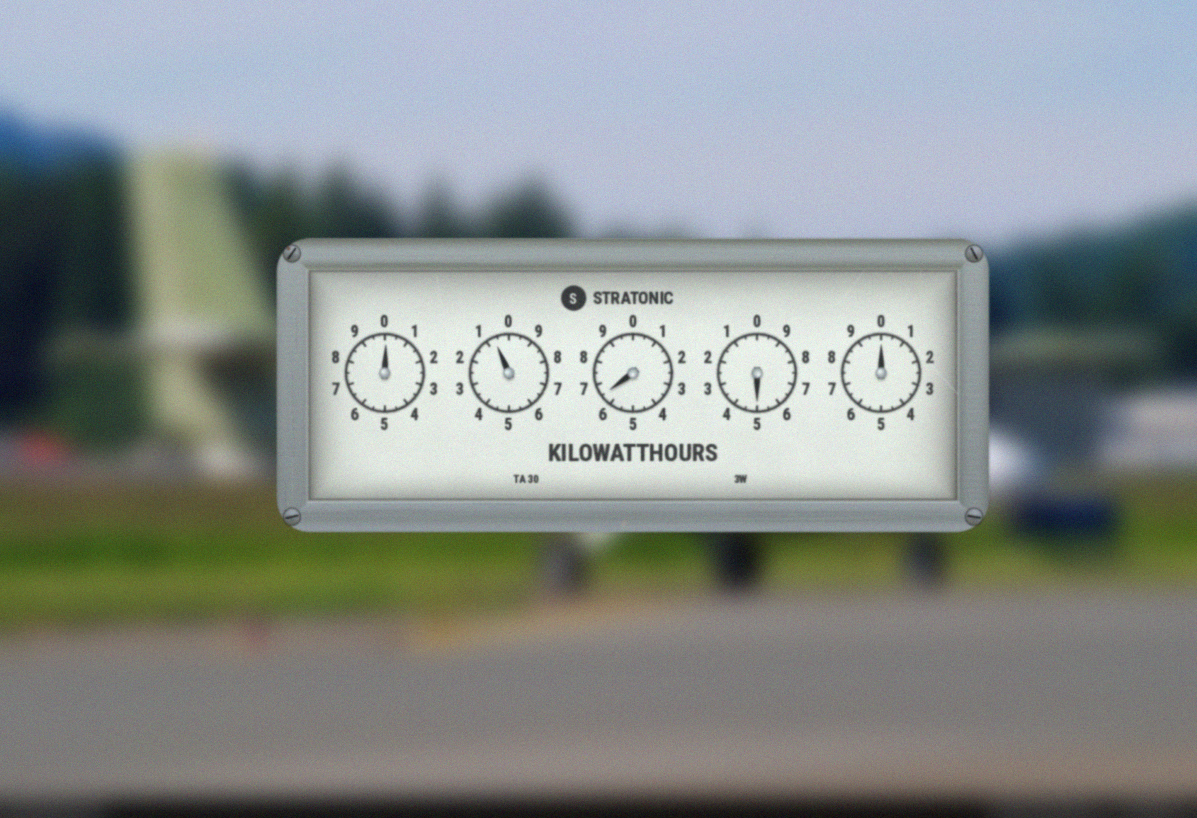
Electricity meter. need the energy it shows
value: 650 kWh
